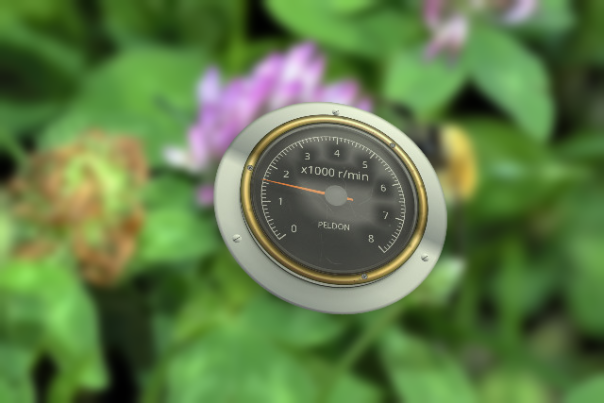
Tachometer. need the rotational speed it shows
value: 1500 rpm
